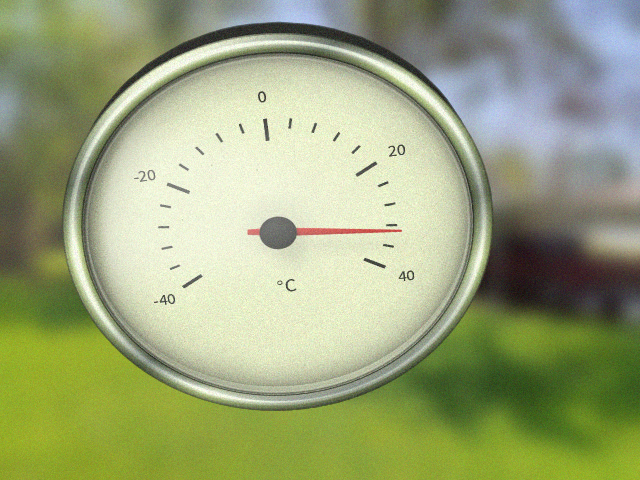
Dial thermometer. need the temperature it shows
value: 32 °C
